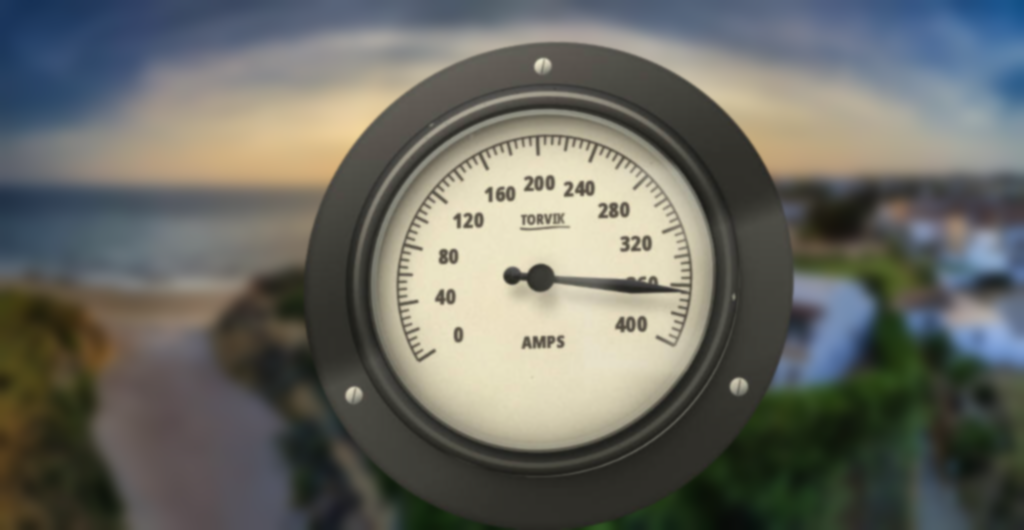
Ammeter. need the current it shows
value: 365 A
